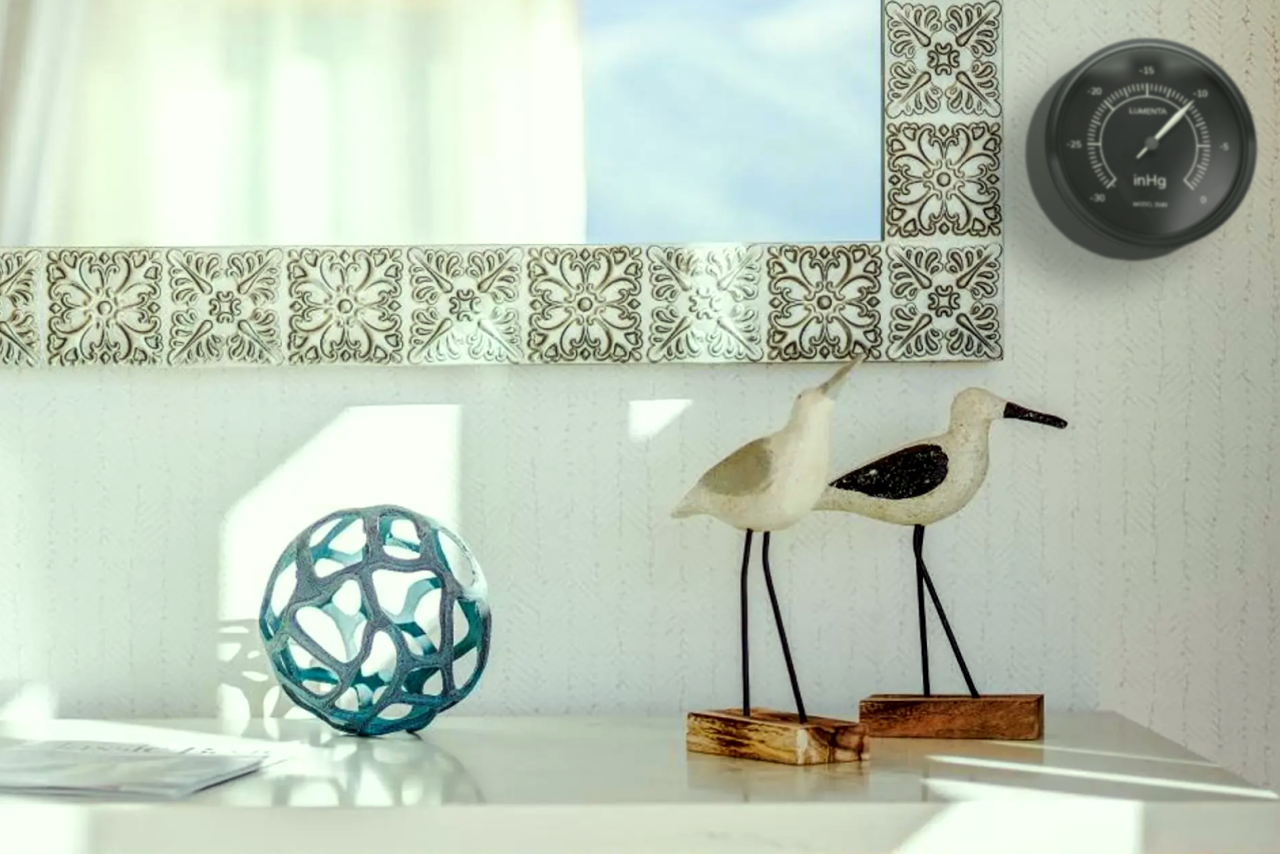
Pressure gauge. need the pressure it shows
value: -10 inHg
